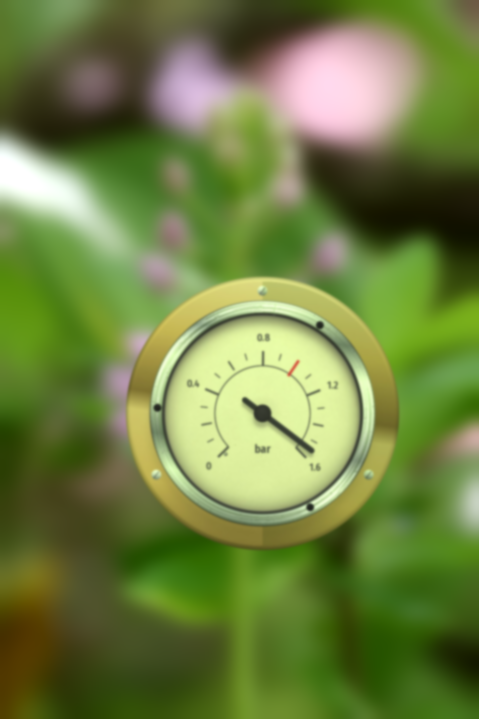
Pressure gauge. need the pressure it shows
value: 1.55 bar
